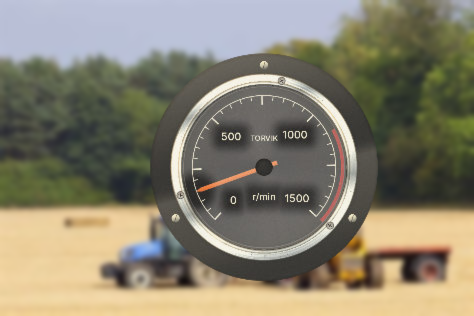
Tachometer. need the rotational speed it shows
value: 150 rpm
